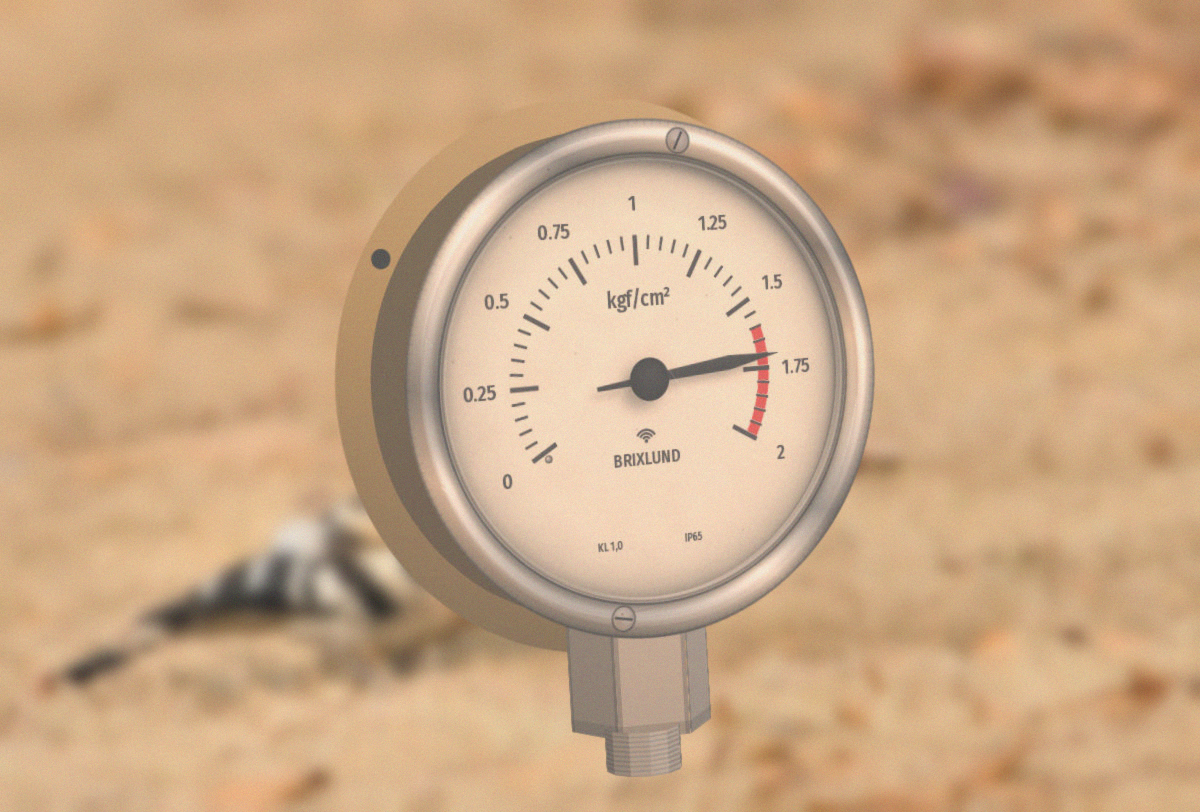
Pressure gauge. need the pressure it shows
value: 1.7 kg/cm²
